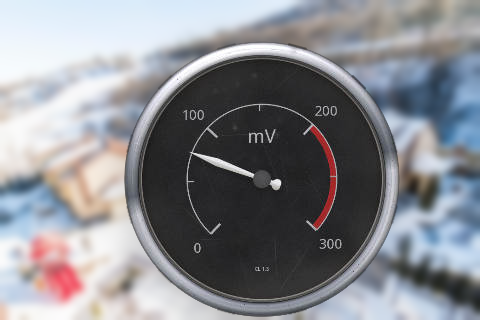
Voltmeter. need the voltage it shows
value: 75 mV
